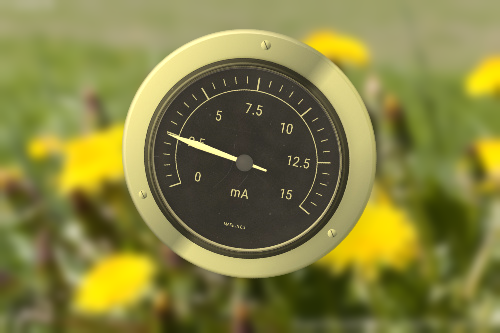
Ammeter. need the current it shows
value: 2.5 mA
